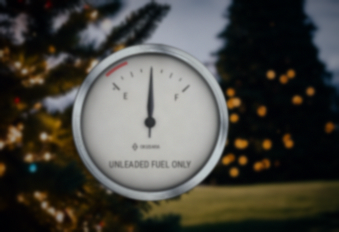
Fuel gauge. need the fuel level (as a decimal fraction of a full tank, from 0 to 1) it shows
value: 0.5
